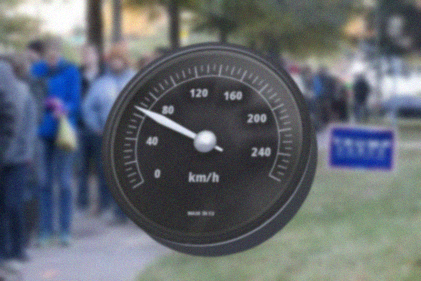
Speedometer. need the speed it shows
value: 65 km/h
